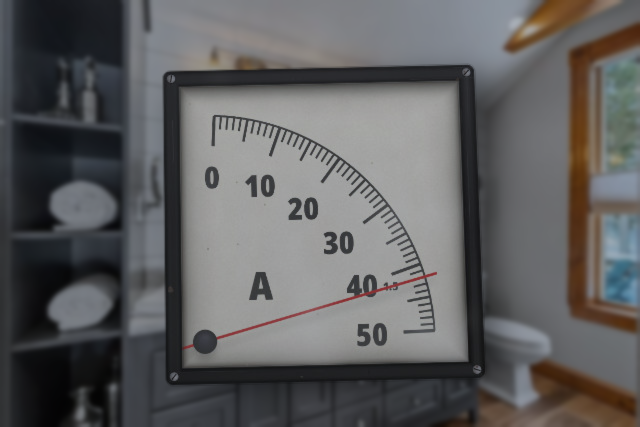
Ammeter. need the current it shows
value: 42 A
